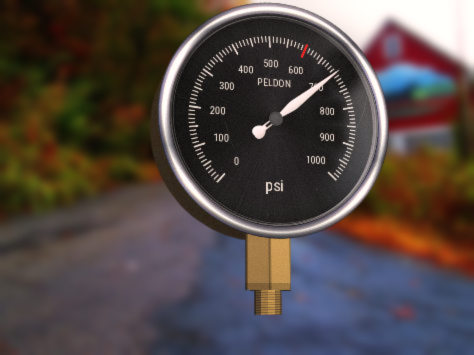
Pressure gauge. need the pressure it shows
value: 700 psi
